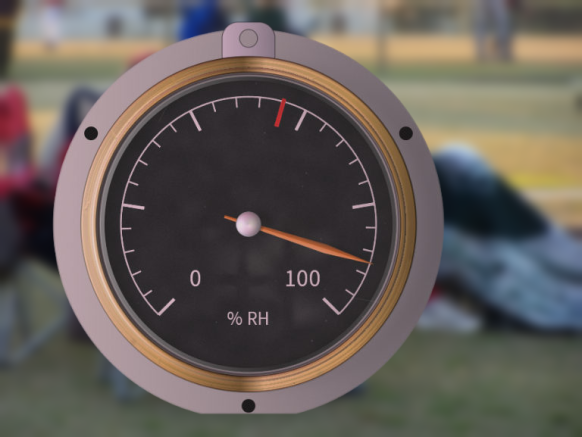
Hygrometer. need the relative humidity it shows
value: 90 %
